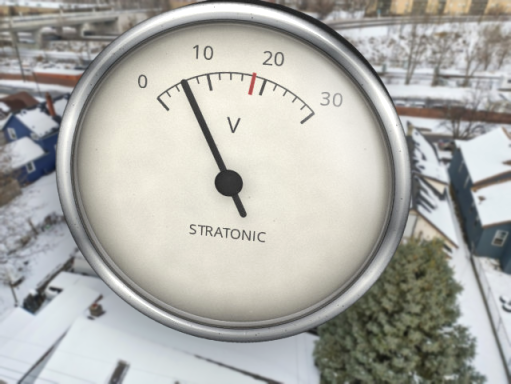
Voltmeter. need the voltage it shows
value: 6 V
